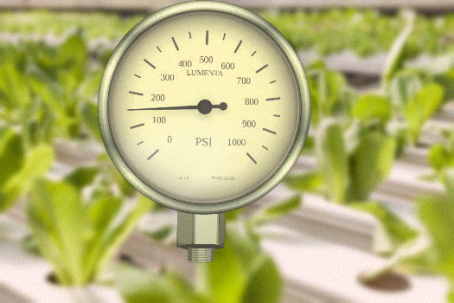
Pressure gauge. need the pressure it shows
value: 150 psi
